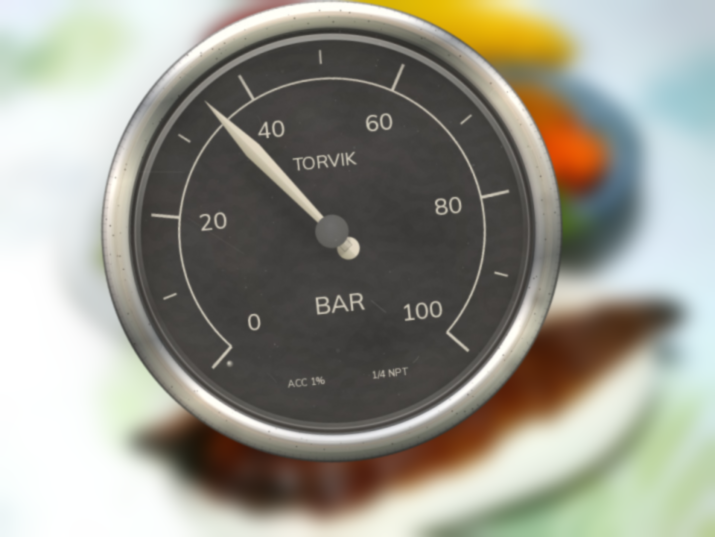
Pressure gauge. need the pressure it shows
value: 35 bar
